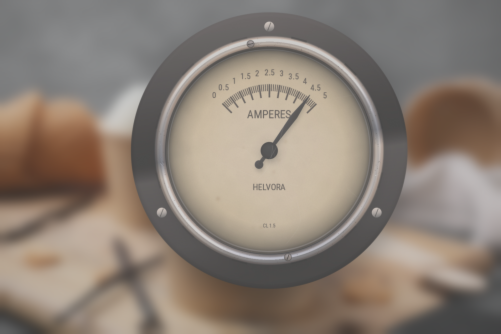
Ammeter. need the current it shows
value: 4.5 A
